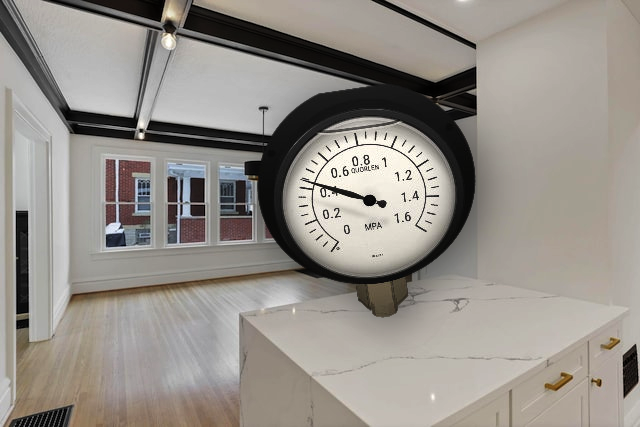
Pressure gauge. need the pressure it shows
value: 0.45 MPa
